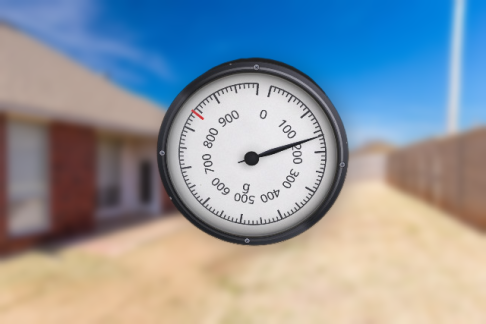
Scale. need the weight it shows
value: 160 g
